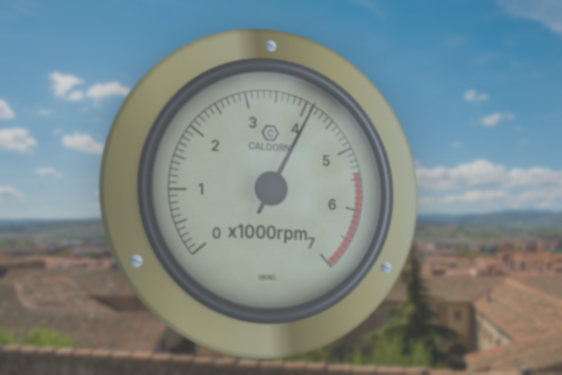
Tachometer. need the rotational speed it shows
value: 4100 rpm
